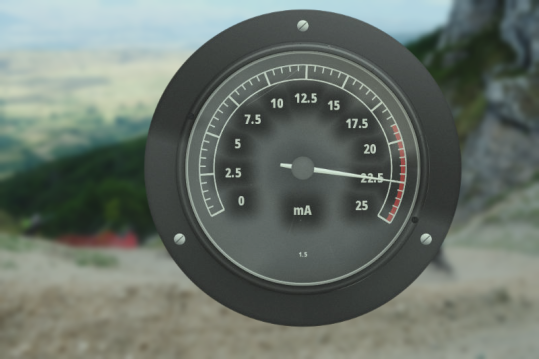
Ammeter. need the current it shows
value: 22.5 mA
